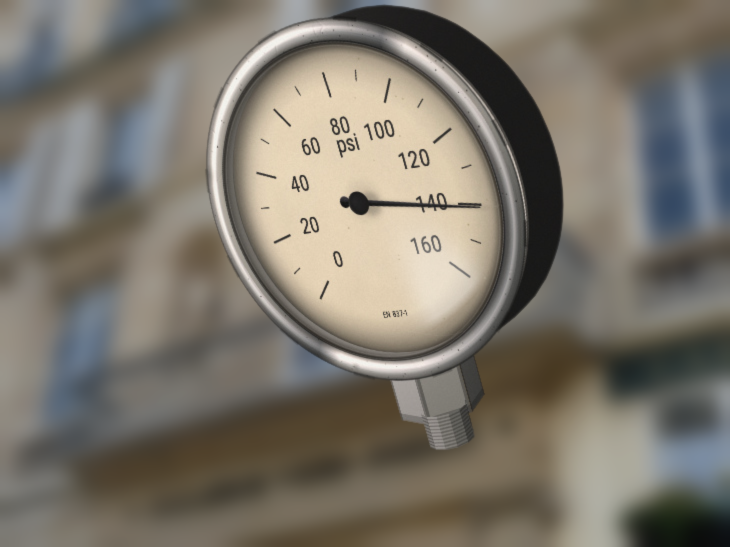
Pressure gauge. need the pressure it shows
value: 140 psi
